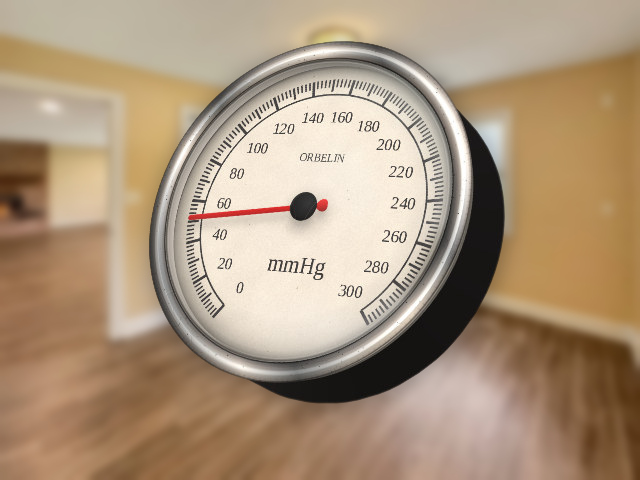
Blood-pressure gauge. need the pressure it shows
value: 50 mmHg
